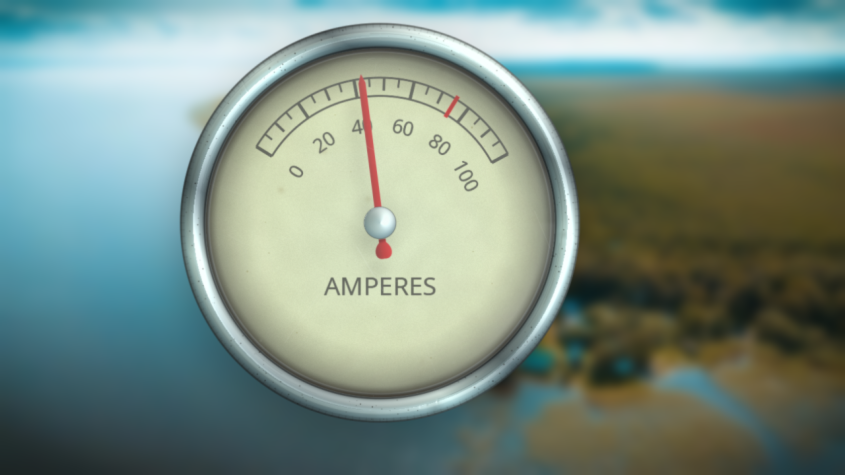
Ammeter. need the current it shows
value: 42.5 A
